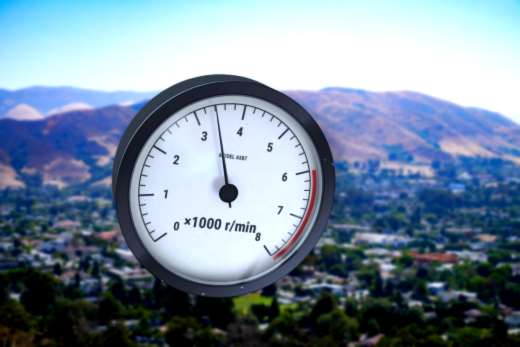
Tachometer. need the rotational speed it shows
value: 3400 rpm
